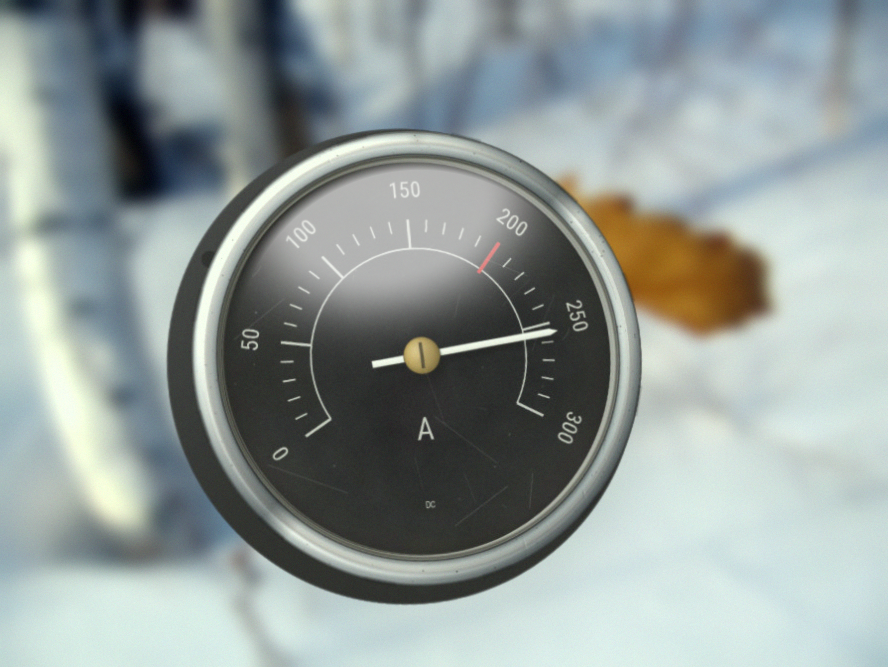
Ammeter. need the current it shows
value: 255 A
